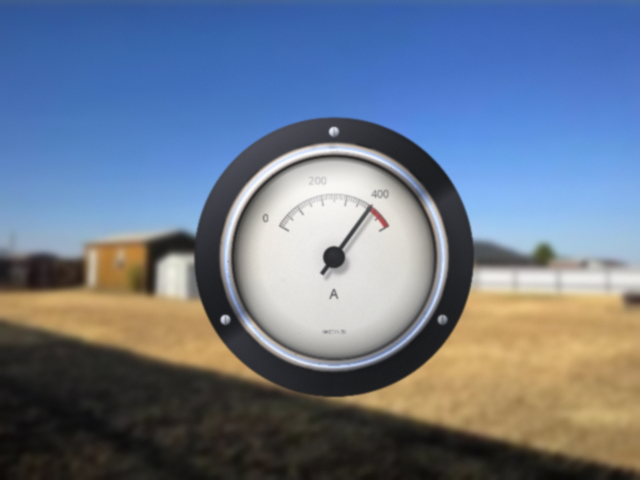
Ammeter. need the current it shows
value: 400 A
